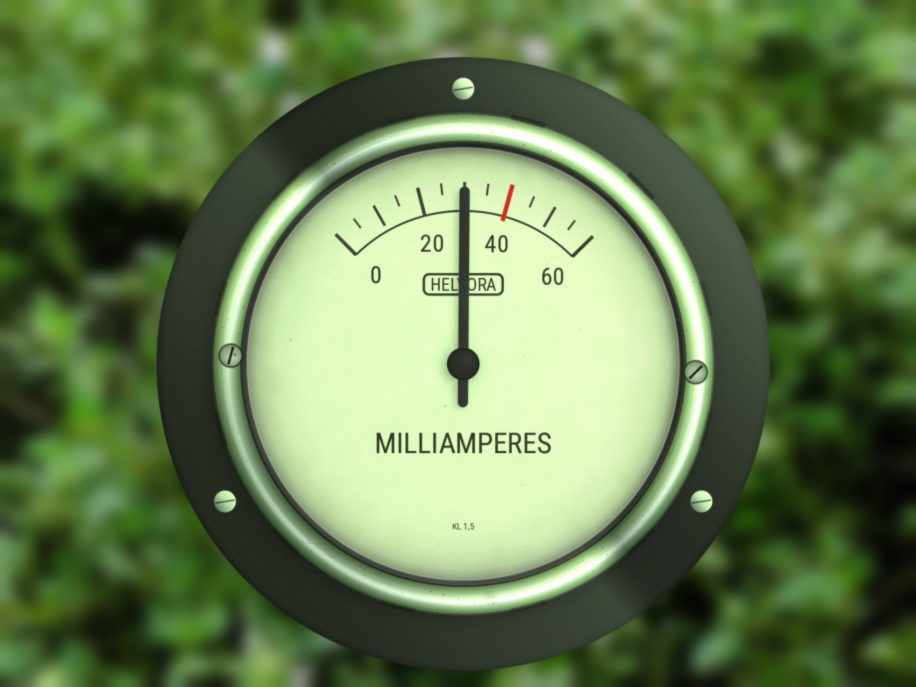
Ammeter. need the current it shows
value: 30 mA
